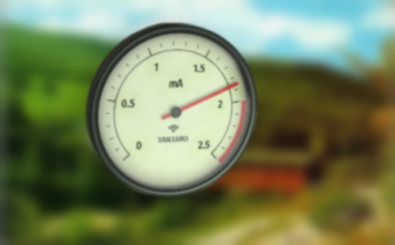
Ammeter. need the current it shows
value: 1.85 mA
